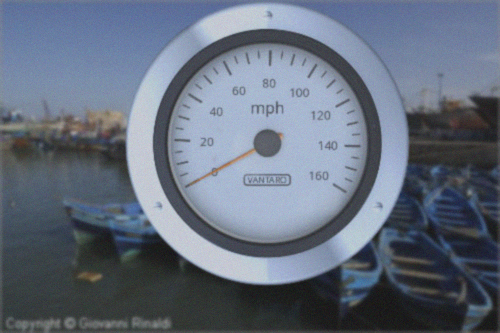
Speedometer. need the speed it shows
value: 0 mph
